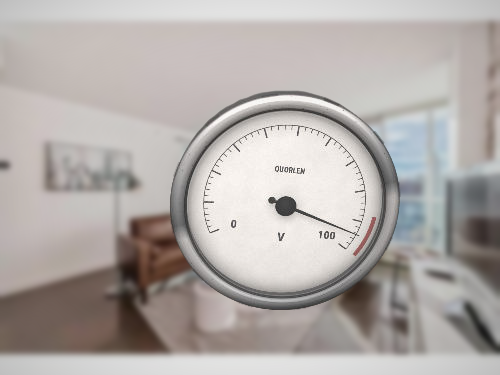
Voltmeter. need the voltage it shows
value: 94 V
